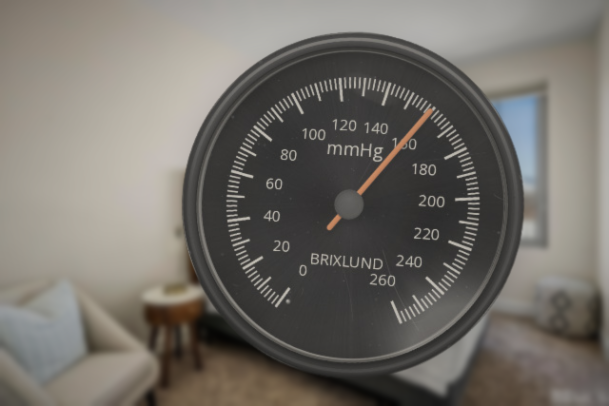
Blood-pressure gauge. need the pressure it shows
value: 160 mmHg
